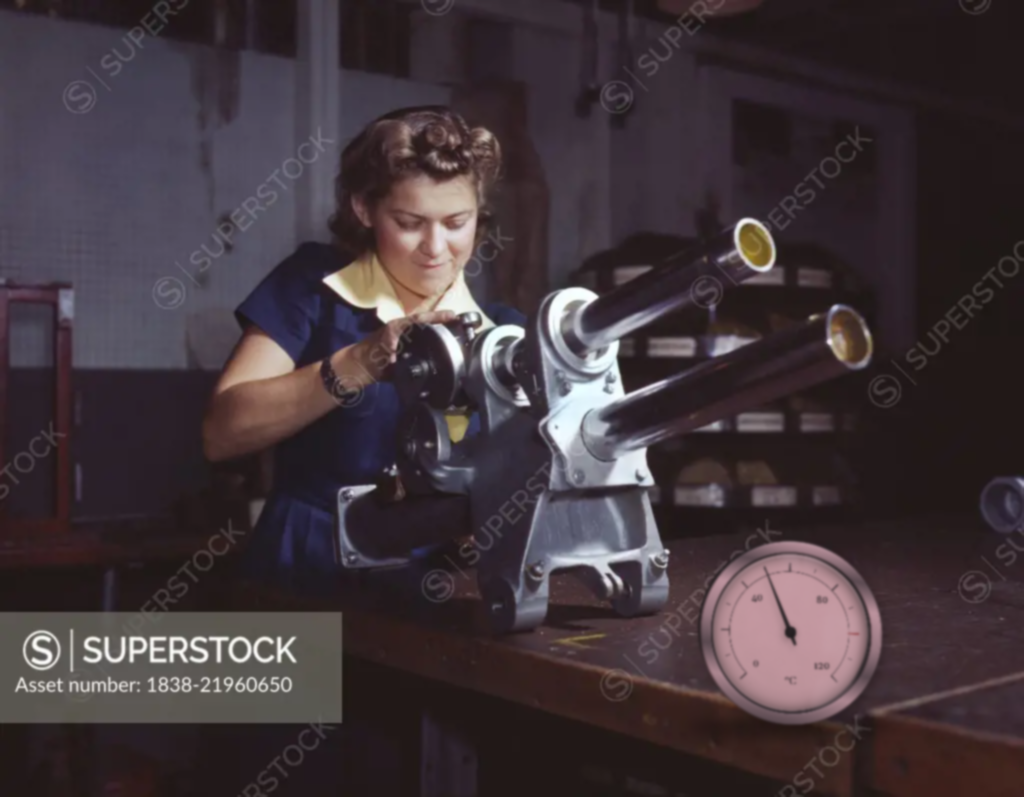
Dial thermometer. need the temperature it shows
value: 50 °C
